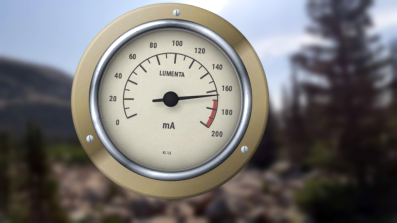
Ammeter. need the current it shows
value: 165 mA
